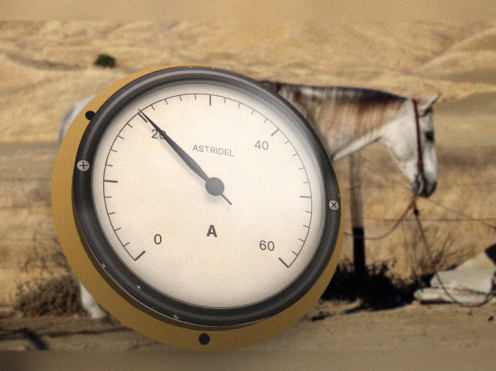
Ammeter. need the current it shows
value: 20 A
